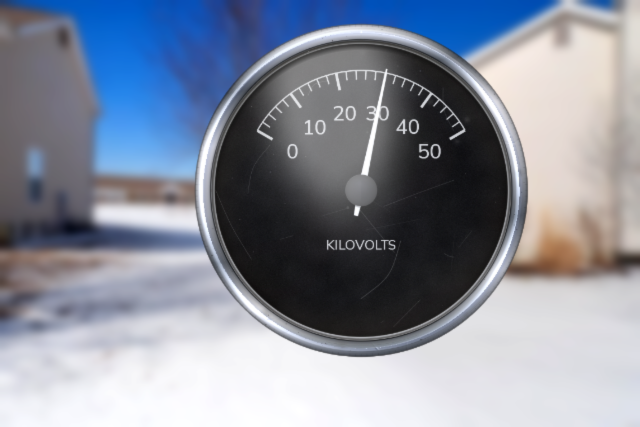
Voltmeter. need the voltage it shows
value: 30 kV
